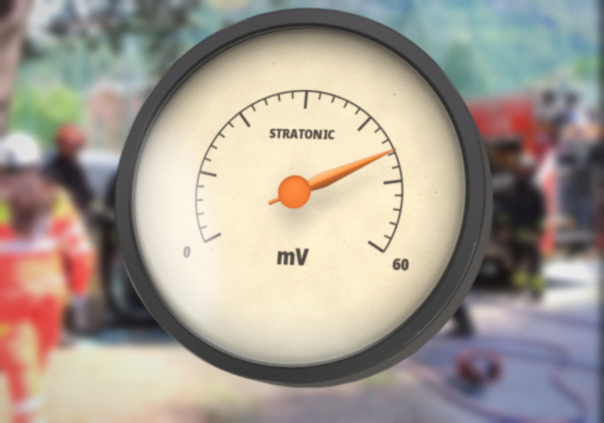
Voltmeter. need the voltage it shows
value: 46 mV
